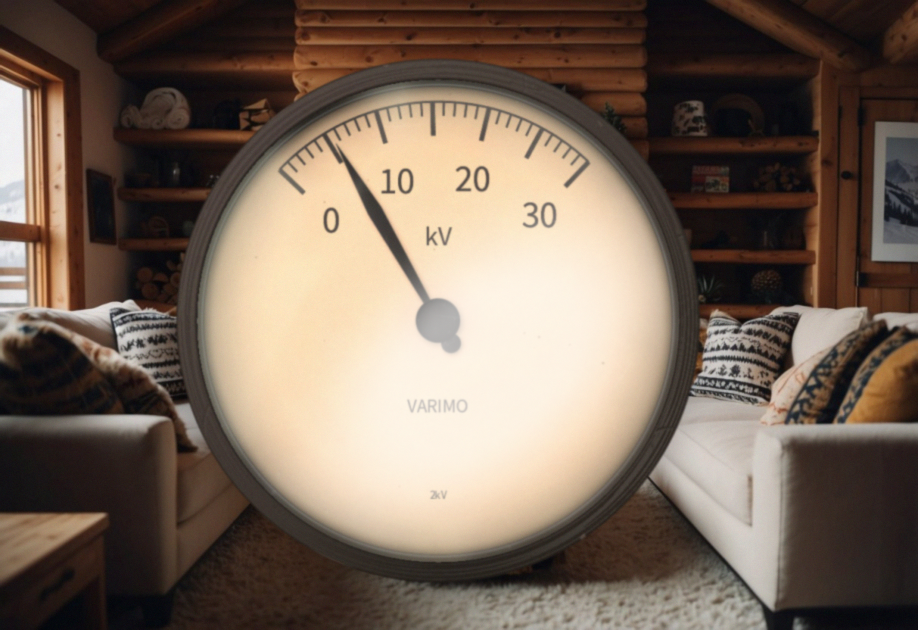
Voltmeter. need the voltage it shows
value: 5.5 kV
